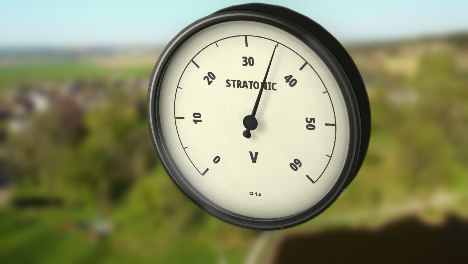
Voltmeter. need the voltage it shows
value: 35 V
